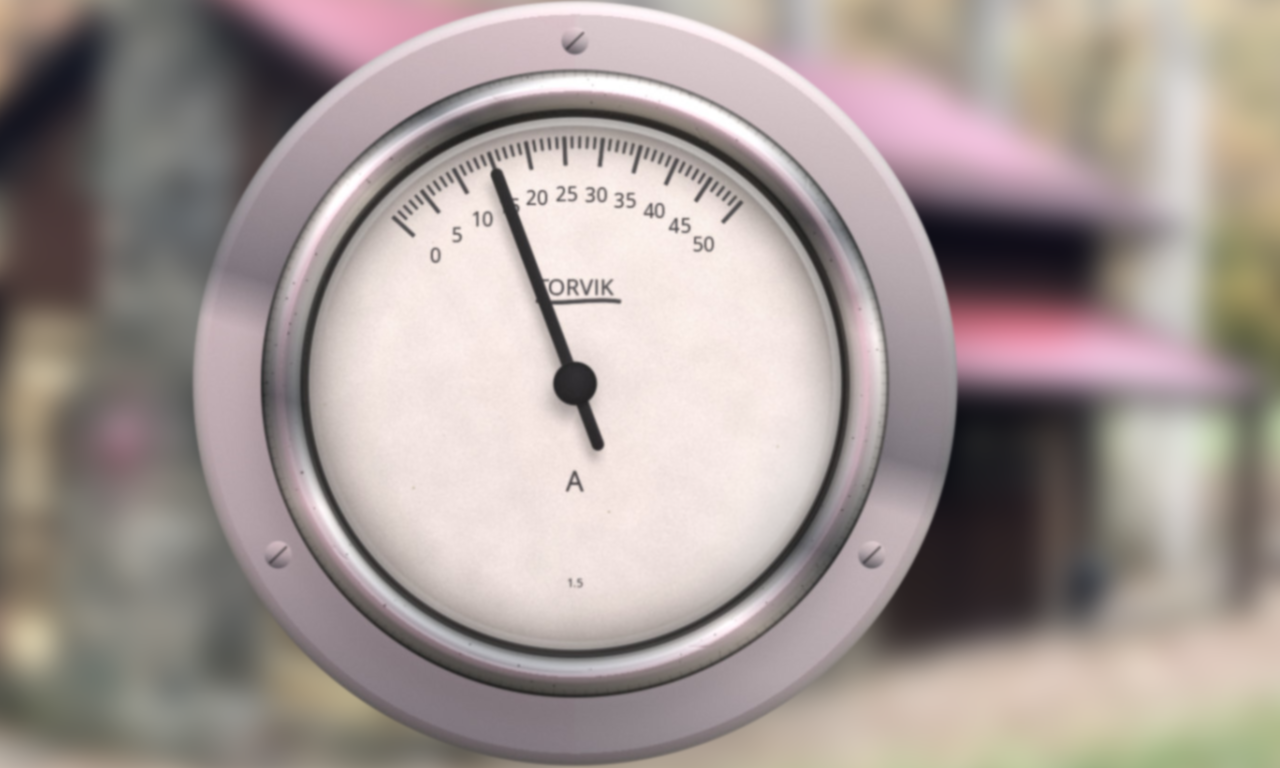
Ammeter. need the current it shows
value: 15 A
